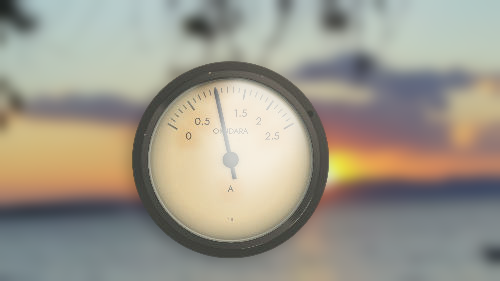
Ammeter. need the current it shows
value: 1 A
